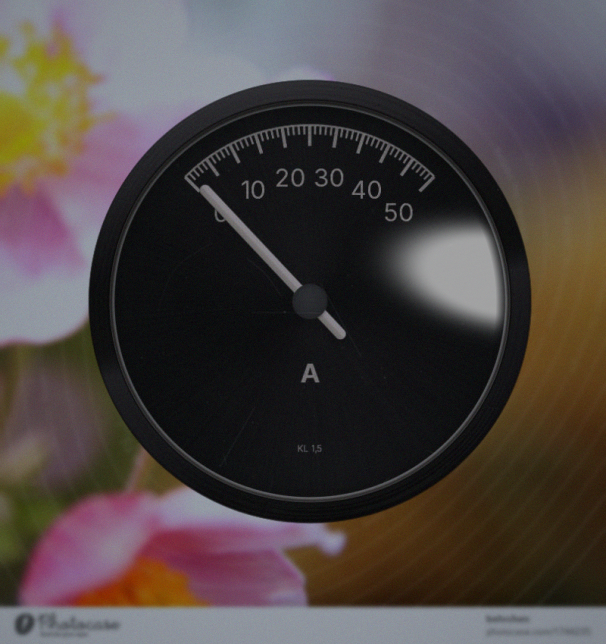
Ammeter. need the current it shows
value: 1 A
